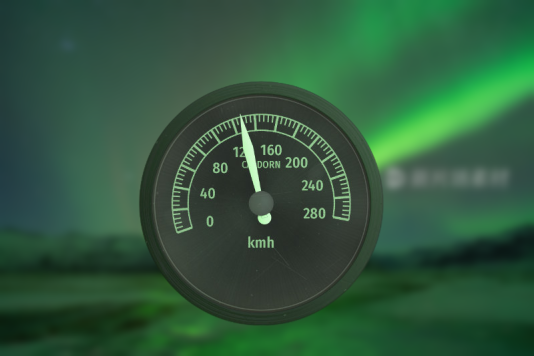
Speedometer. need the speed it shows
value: 128 km/h
